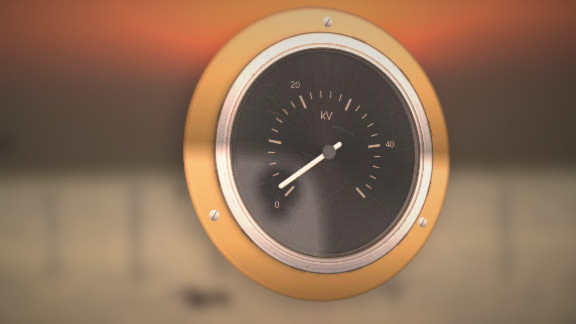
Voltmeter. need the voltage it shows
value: 2 kV
